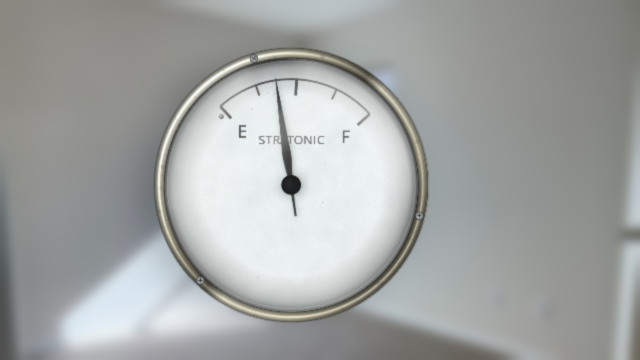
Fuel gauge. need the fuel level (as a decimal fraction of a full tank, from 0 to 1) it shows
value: 0.375
